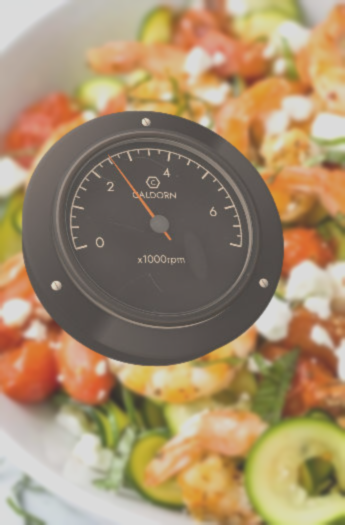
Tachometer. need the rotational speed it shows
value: 2500 rpm
